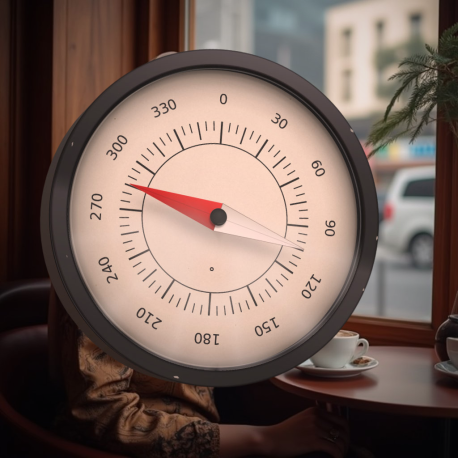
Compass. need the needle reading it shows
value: 285 °
